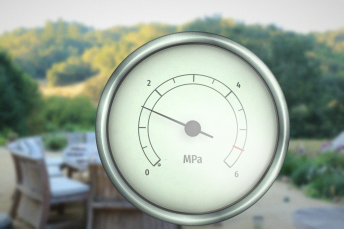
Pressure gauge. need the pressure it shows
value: 1.5 MPa
